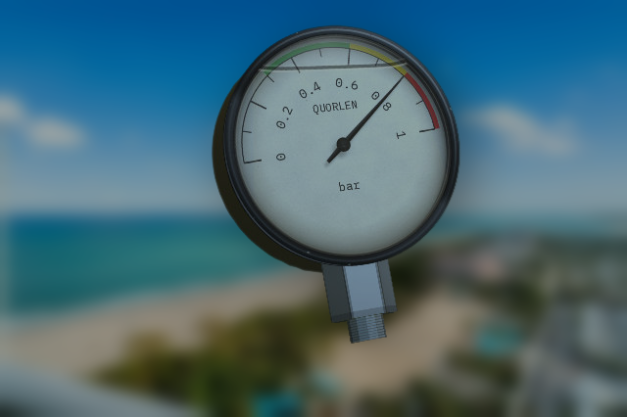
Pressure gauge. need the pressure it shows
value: 0.8 bar
